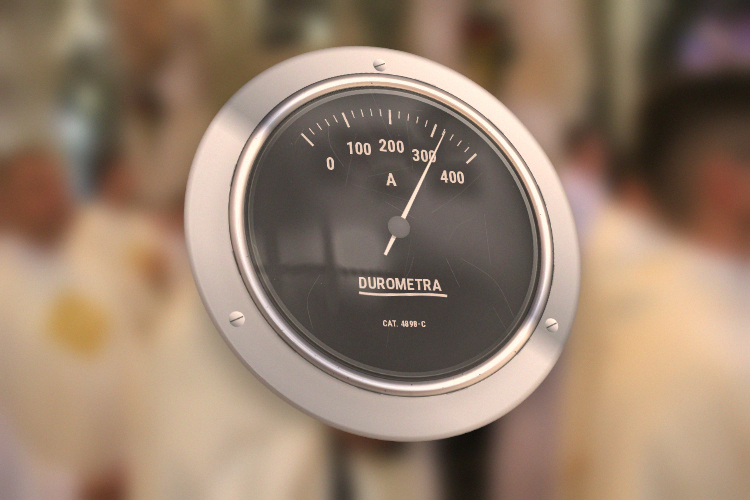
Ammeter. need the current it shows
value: 320 A
